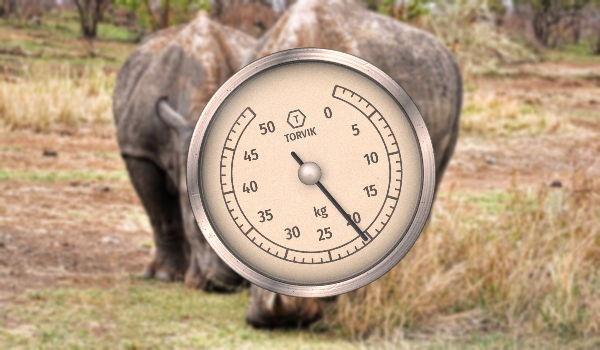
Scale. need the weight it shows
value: 20.5 kg
